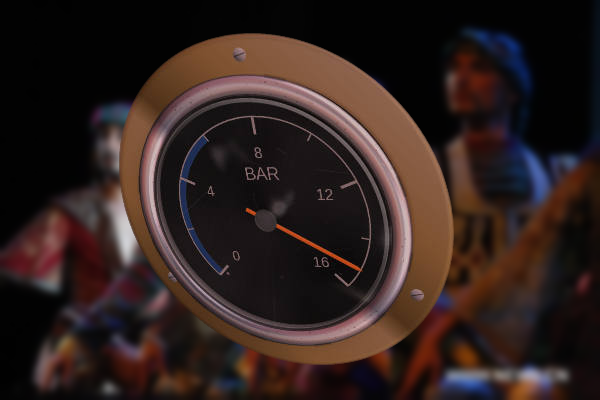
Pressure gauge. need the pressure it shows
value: 15 bar
